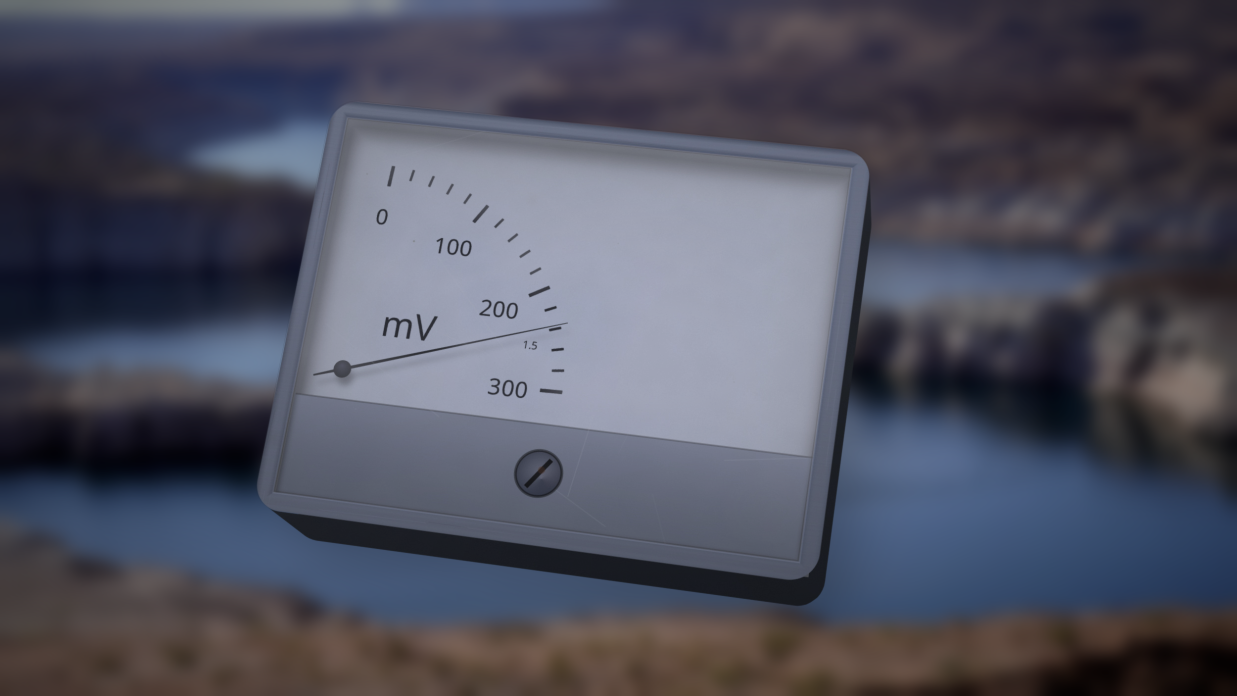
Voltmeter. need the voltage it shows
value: 240 mV
